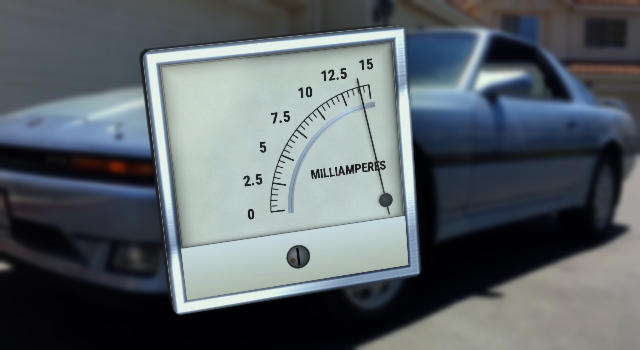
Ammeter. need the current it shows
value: 14 mA
